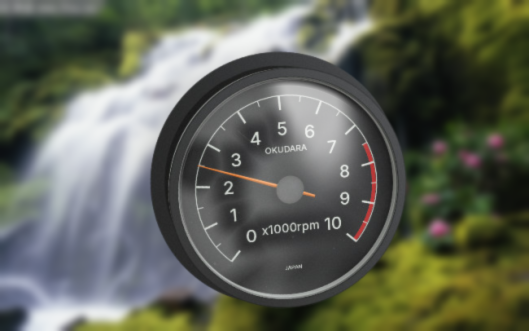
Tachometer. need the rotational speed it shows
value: 2500 rpm
